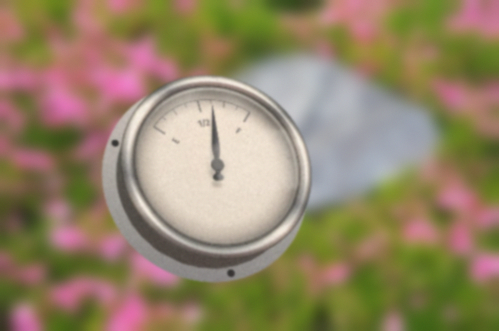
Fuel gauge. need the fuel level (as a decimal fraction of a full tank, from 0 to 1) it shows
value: 0.625
